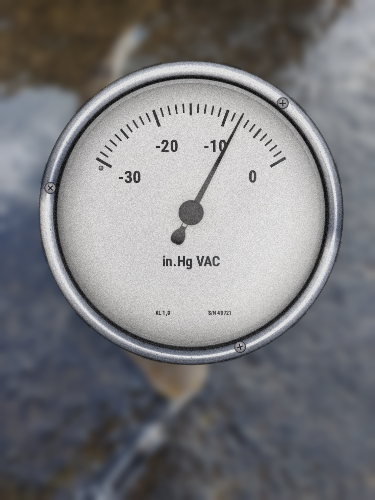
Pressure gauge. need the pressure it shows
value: -8 inHg
